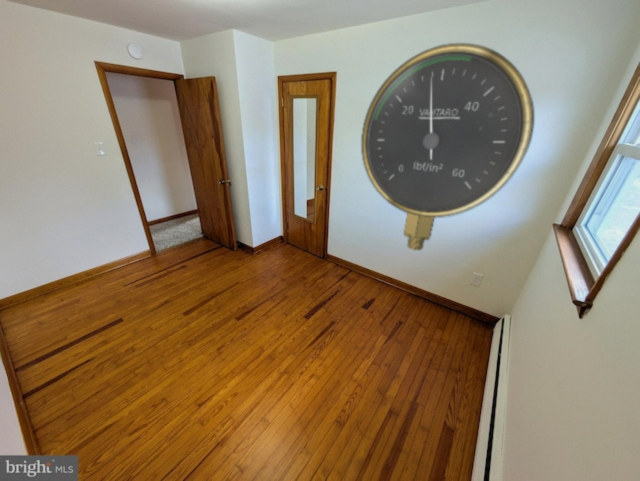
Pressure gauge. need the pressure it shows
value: 28 psi
